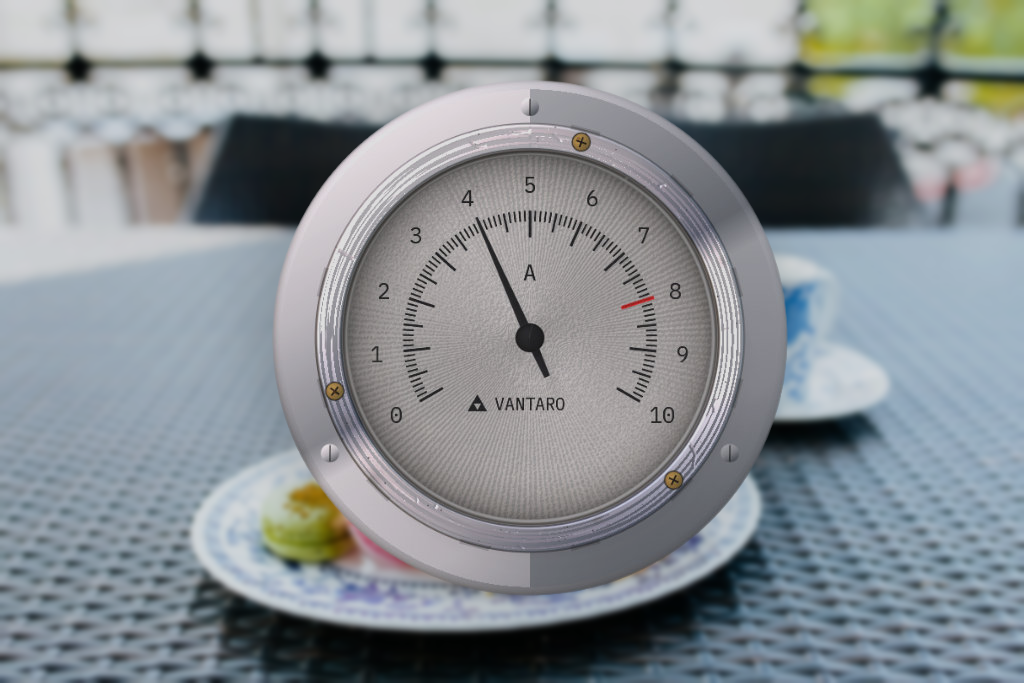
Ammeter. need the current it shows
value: 4 A
